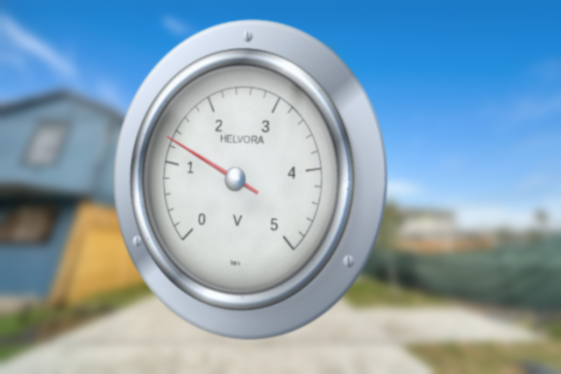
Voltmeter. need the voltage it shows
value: 1.3 V
